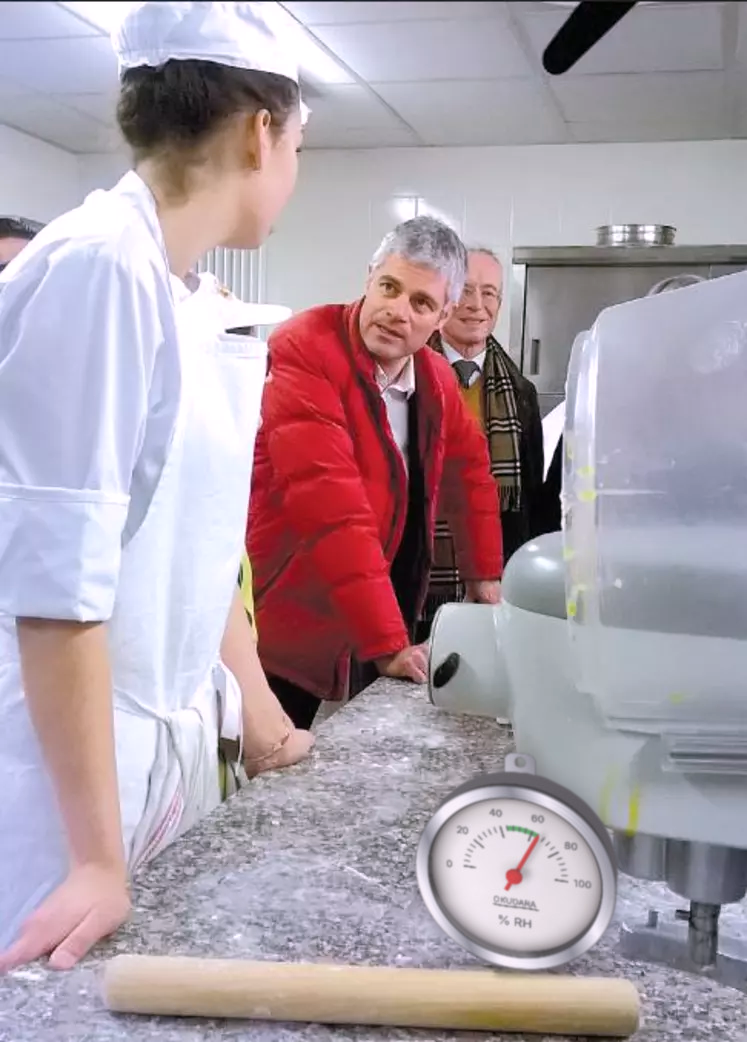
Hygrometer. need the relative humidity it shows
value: 64 %
